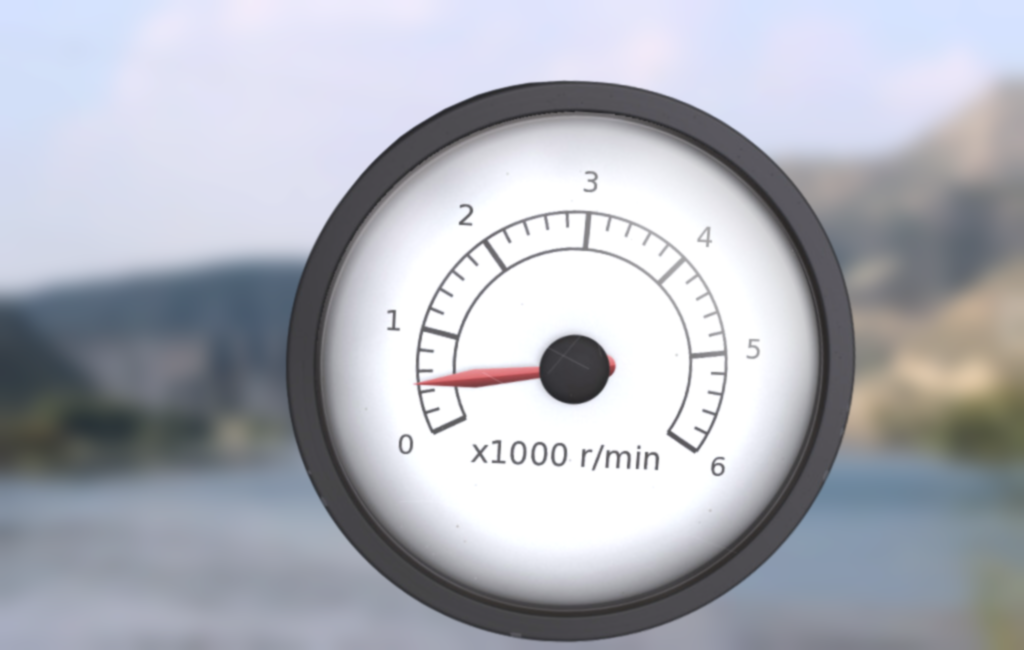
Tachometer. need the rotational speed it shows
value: 500 rpm
